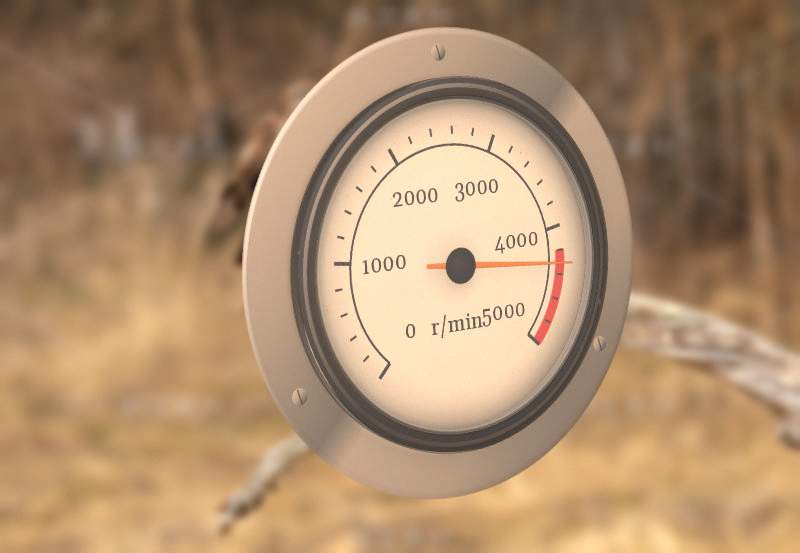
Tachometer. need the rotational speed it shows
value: 4300 rpm
